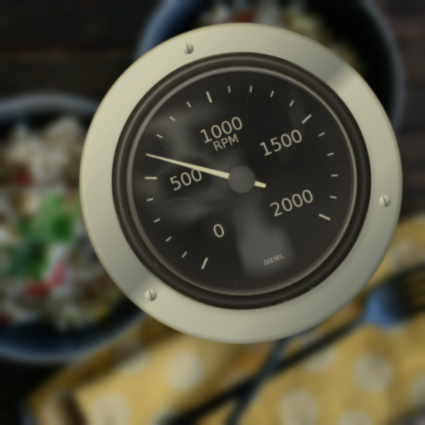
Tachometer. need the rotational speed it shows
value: 600 rpm
